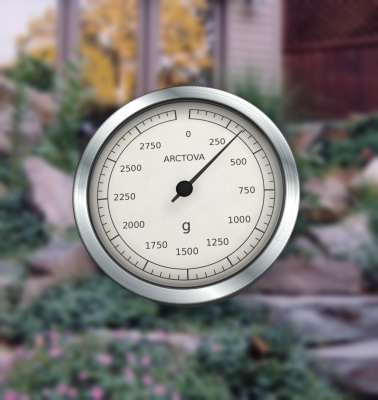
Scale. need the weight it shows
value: 350 g
